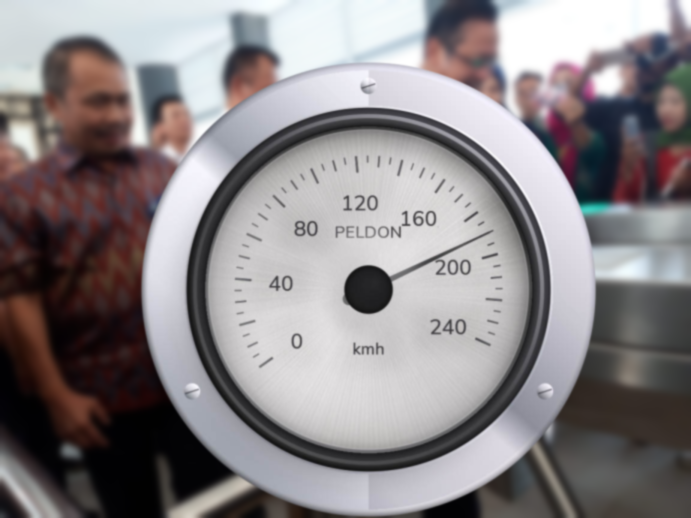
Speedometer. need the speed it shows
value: 190 km/h
